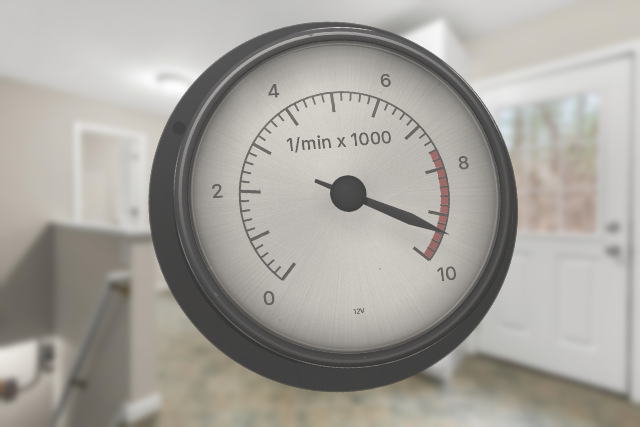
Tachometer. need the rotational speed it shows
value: 9400 rpm
